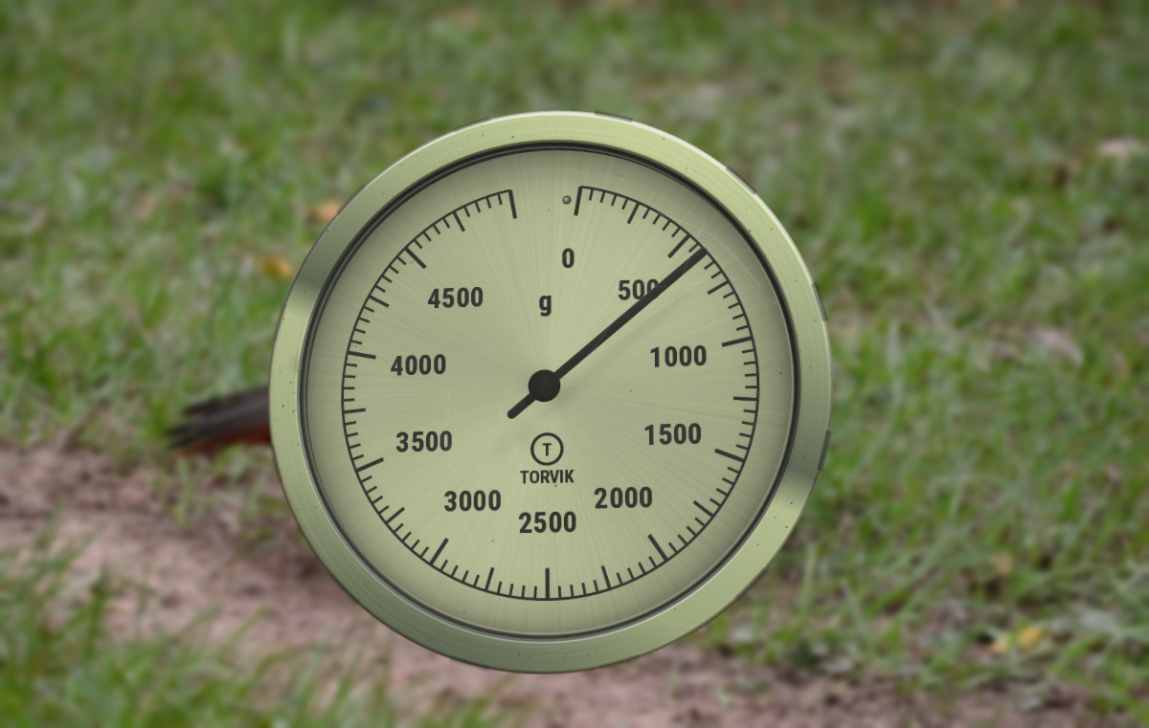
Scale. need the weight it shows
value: 600 g
